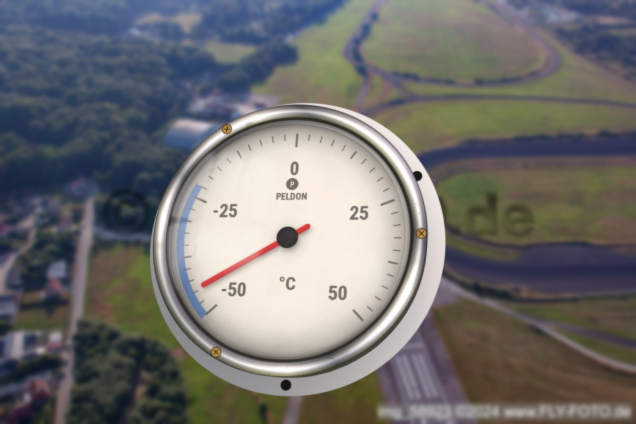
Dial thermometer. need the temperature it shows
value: -45 °C
